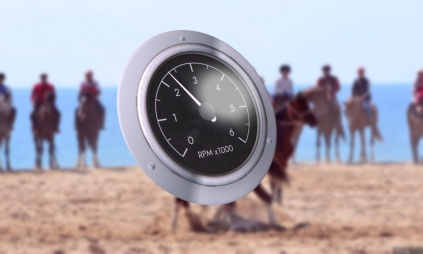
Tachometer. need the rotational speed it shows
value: 2250 rpm
